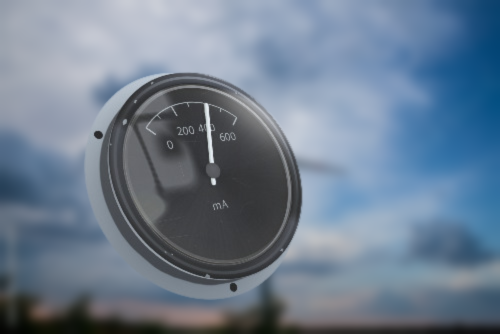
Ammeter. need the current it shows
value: 400 mA
